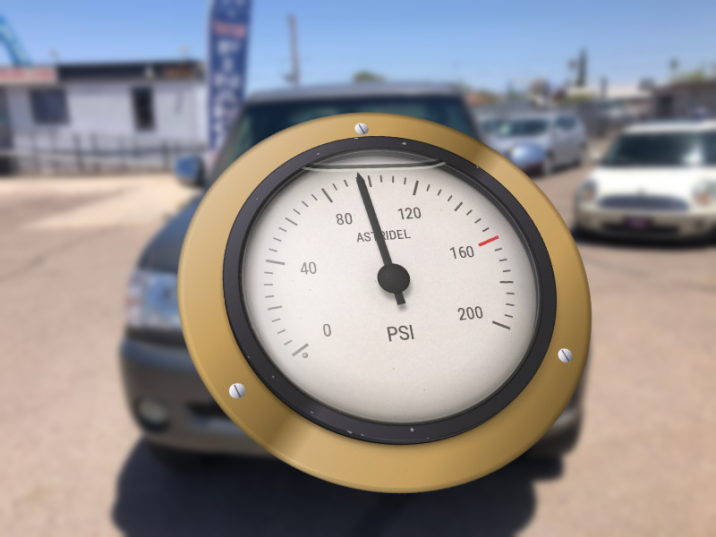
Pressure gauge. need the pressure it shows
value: 95 psi
